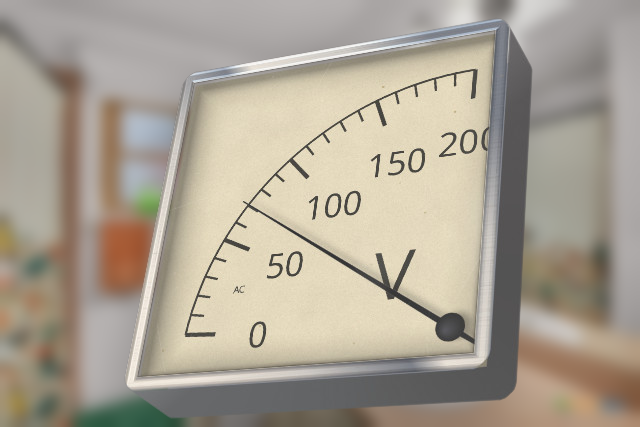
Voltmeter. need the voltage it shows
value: 70 V
